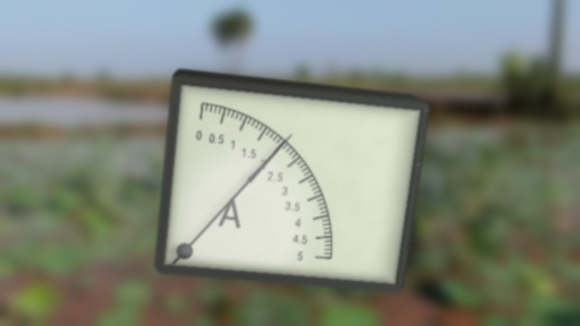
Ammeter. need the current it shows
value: 2 A
